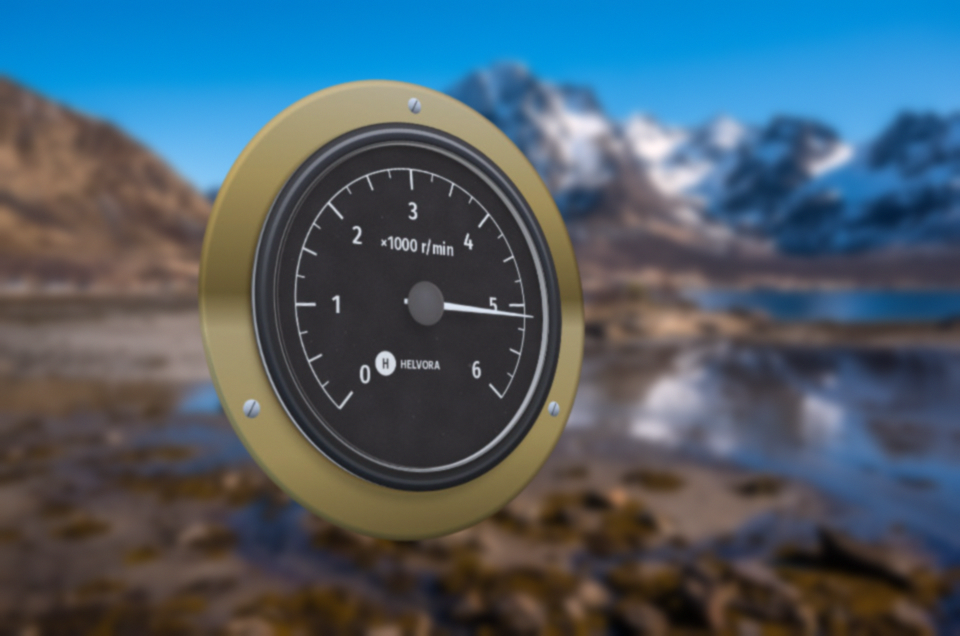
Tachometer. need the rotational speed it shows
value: 5125 rpm
